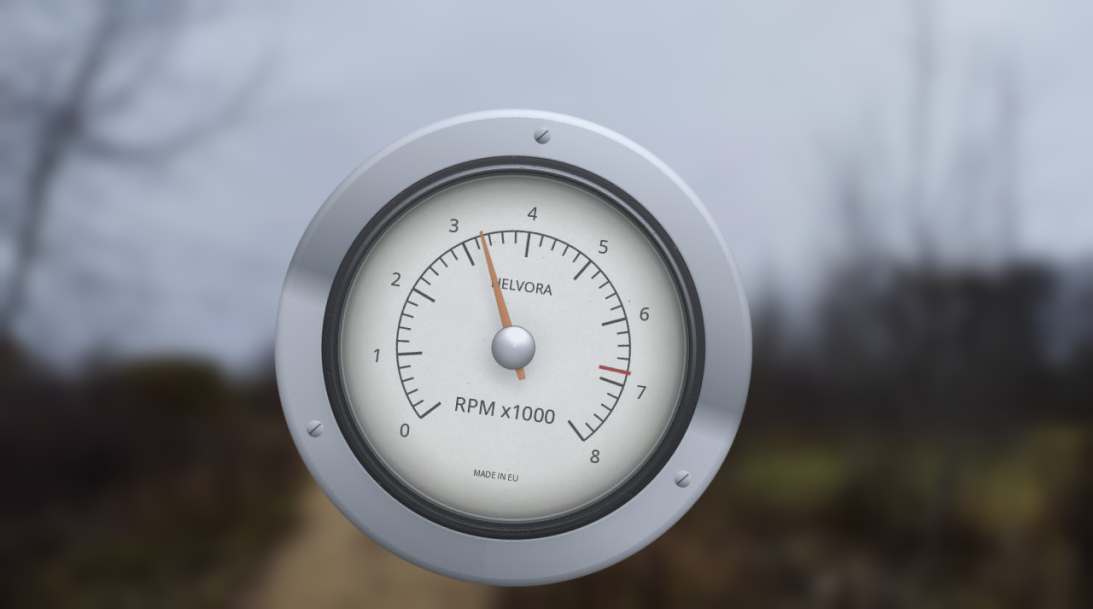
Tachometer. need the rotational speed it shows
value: 3300 rpm
